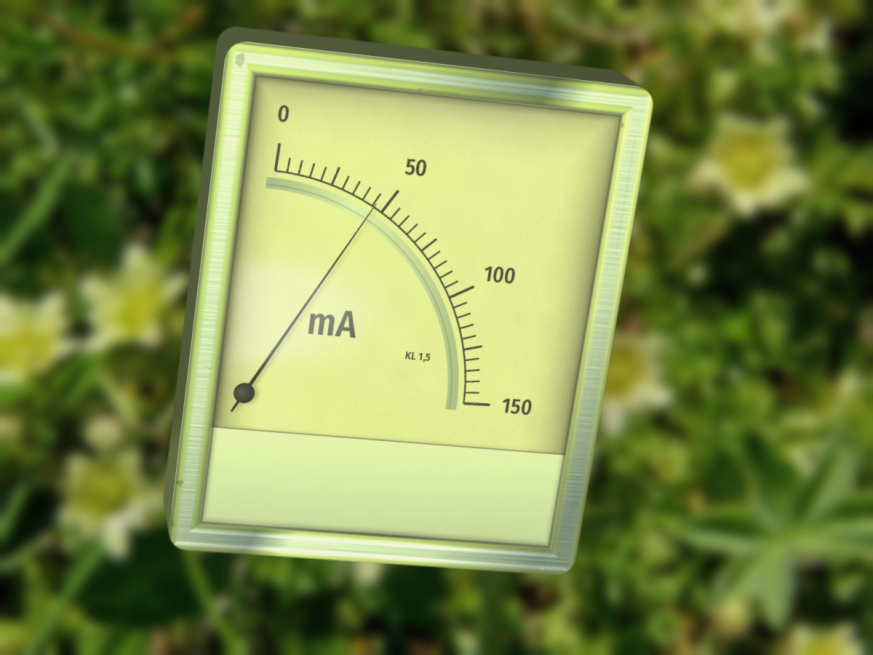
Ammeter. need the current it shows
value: 45 mA
